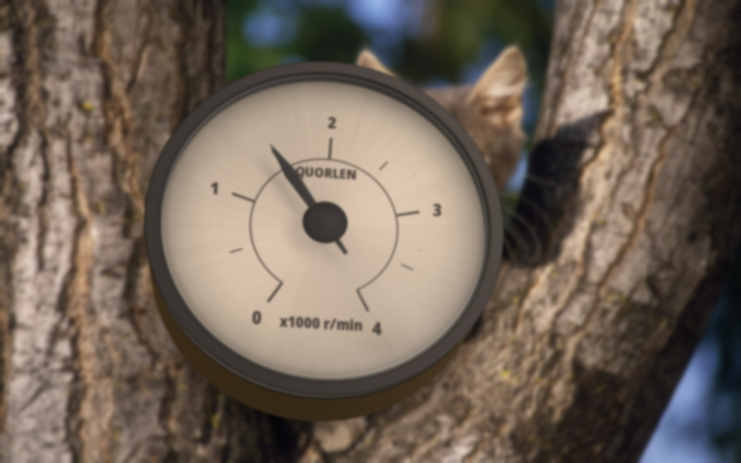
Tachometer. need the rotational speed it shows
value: 1500 rpm
